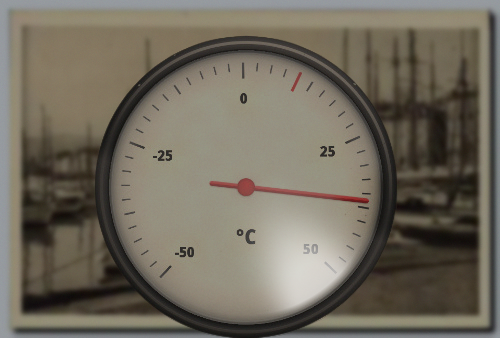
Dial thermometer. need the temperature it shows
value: 36.25 °C
